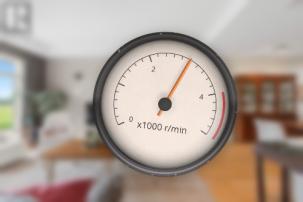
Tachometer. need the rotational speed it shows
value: 3000 rpm
